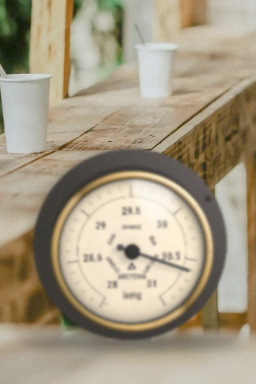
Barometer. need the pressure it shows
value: 30.6 inHg
